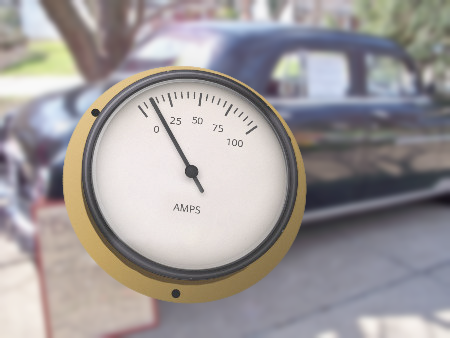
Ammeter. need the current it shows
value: 10 A
